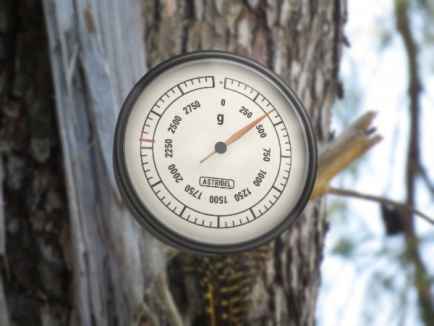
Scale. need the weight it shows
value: 400 g
